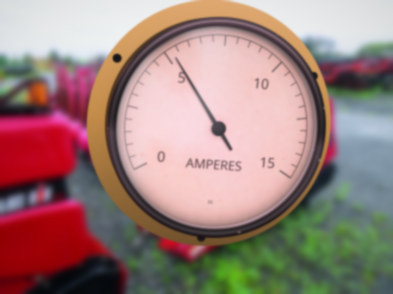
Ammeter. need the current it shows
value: 5.25 A
